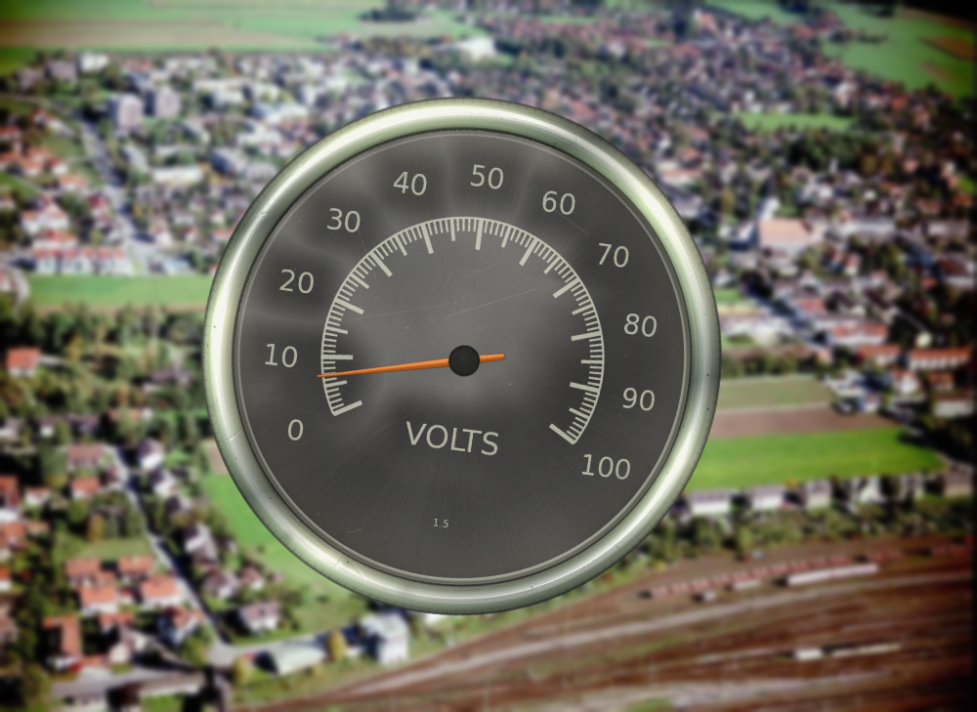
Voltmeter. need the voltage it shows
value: 7 V
